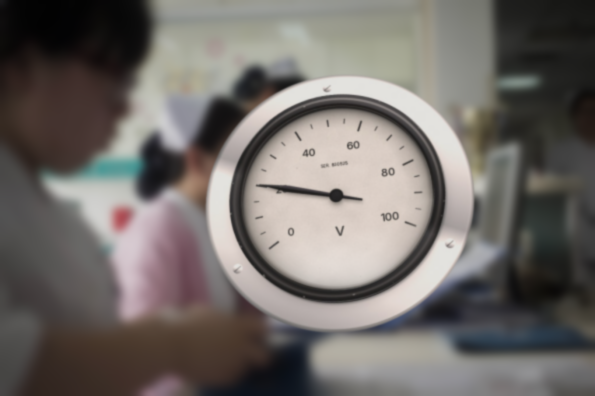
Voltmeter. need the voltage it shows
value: 20 V
